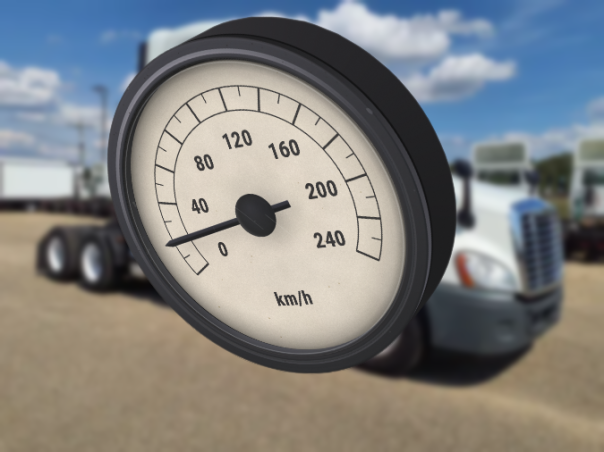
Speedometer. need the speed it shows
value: 20 km/h
